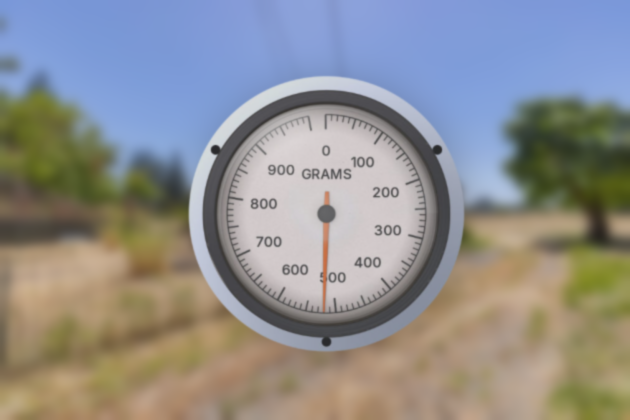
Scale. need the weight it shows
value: 520 g
